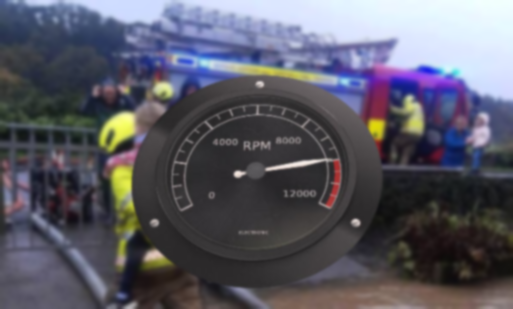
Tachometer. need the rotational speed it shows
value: 10000 rpm
